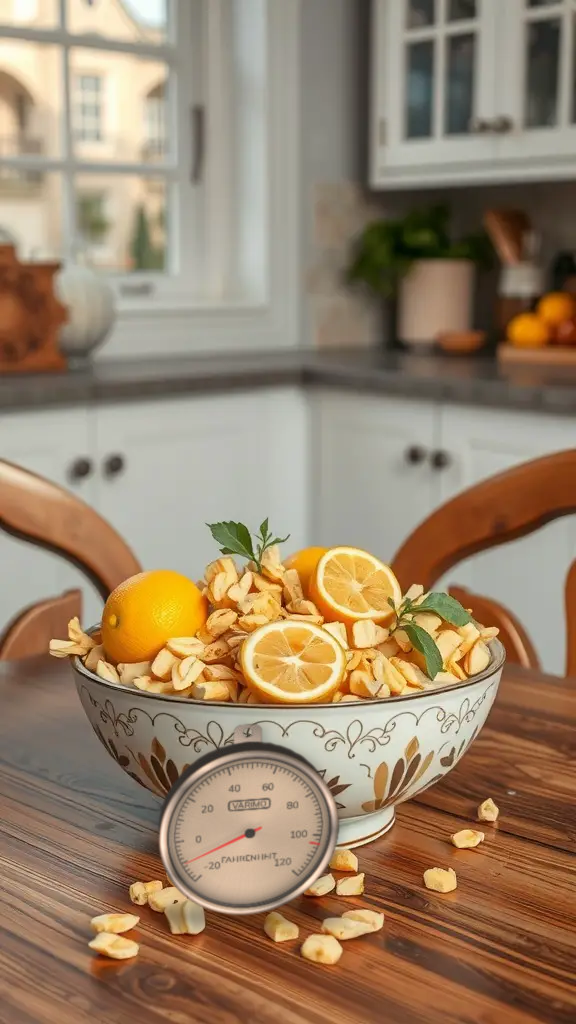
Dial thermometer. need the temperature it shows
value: -10 °F
